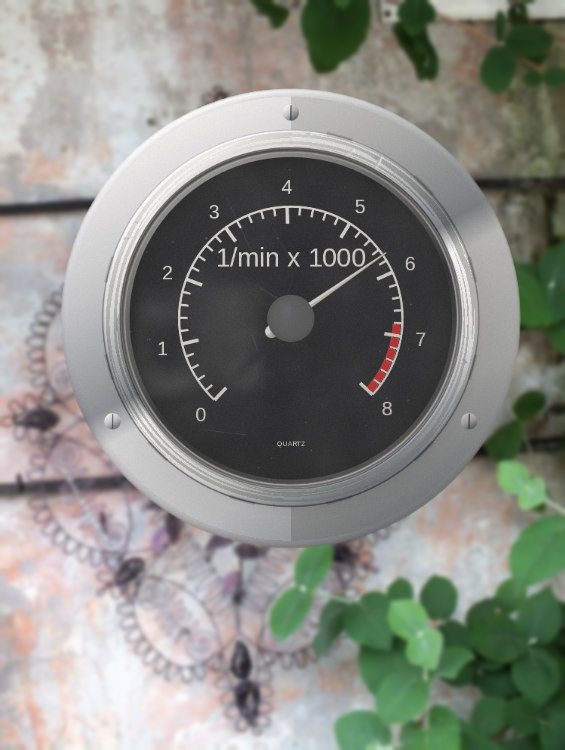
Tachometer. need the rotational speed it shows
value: 5700 rpm
